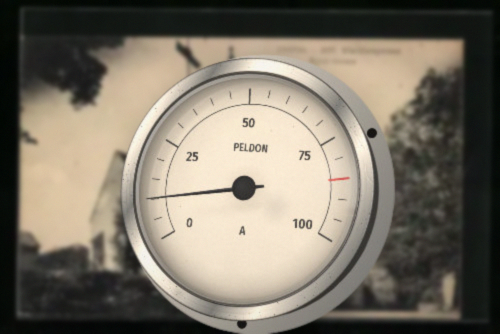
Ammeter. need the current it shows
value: 10 A
